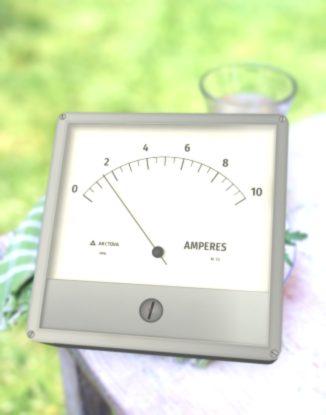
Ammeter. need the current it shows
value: 1.5 A
